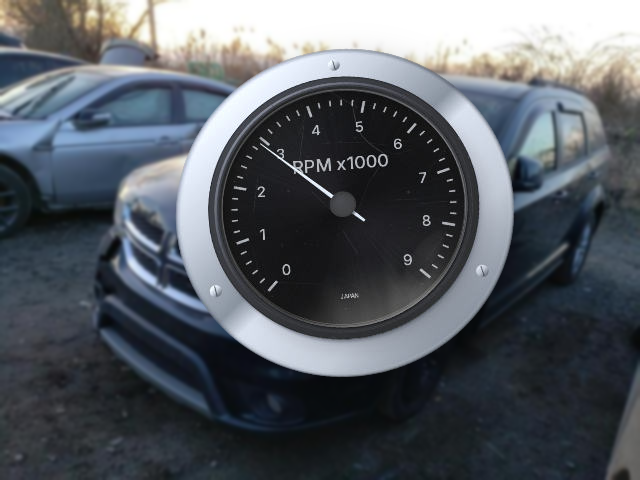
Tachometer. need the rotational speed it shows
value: 2900 rpm
